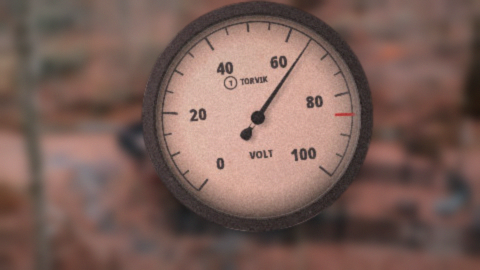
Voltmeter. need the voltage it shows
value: 65 V
